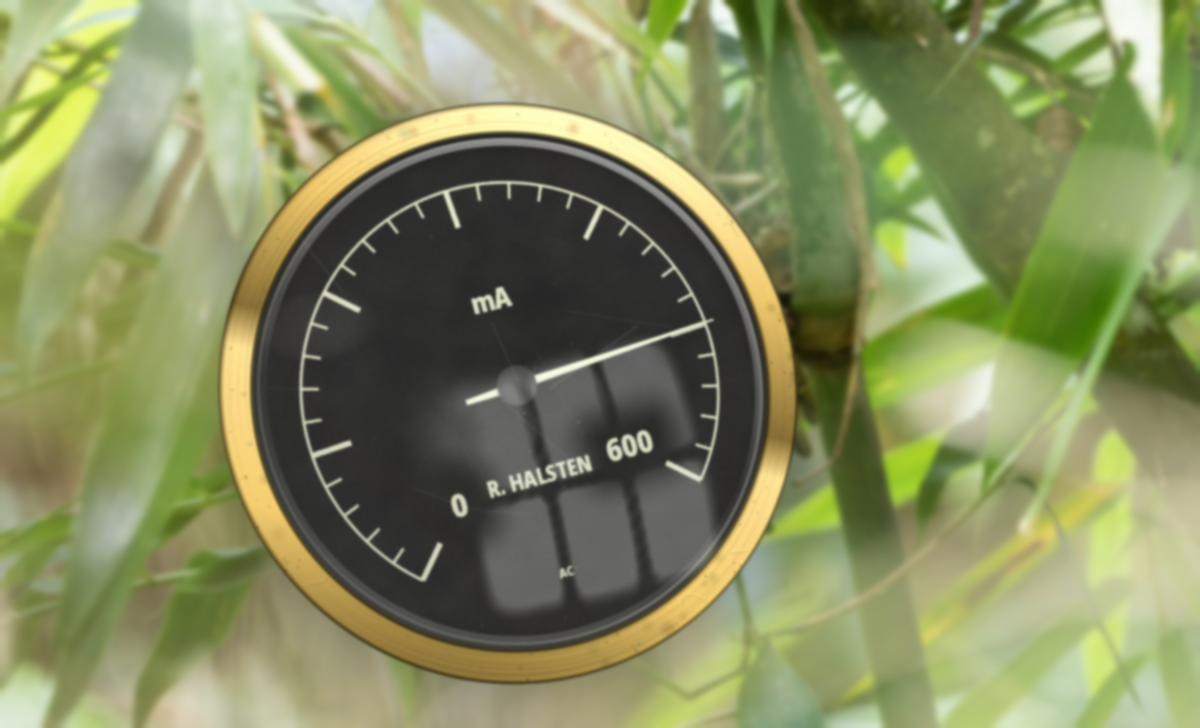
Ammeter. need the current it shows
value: 500 mA
